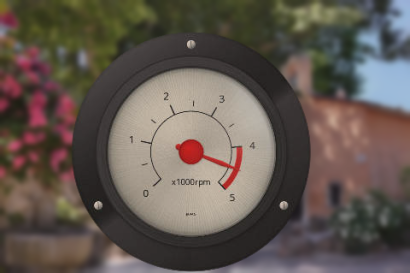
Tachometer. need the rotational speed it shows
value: 4500 rpm
